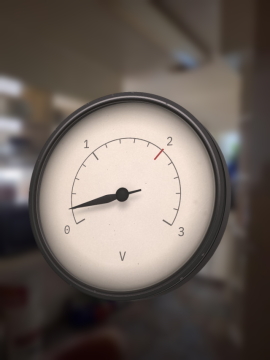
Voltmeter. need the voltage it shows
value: 0.2 V
